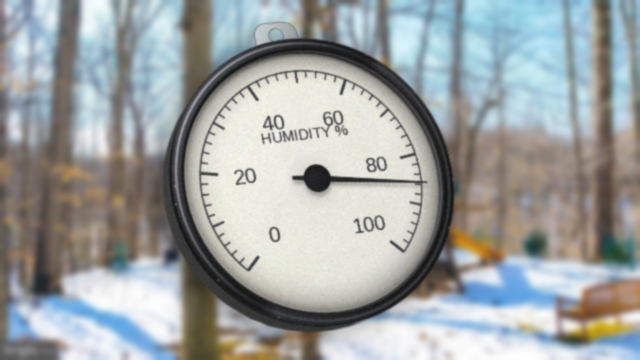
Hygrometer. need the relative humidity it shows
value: 86 %
